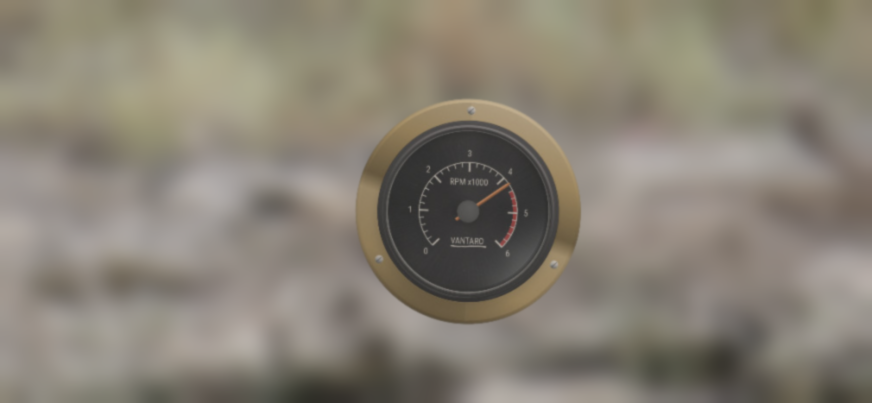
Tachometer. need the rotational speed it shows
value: 4200 rpm
